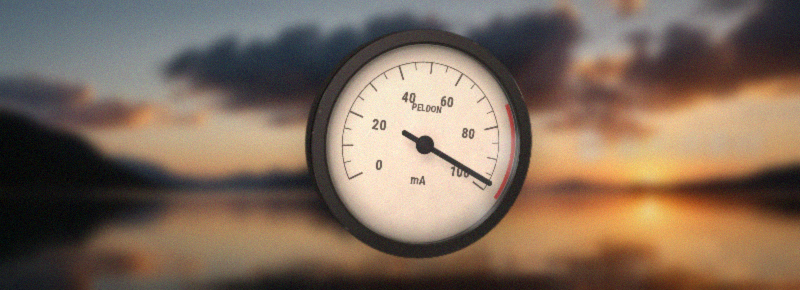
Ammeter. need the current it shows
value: 97.5 mA
